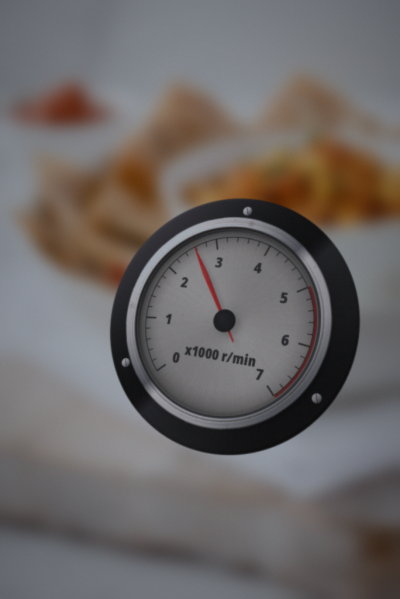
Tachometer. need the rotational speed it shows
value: 2600 rpm
